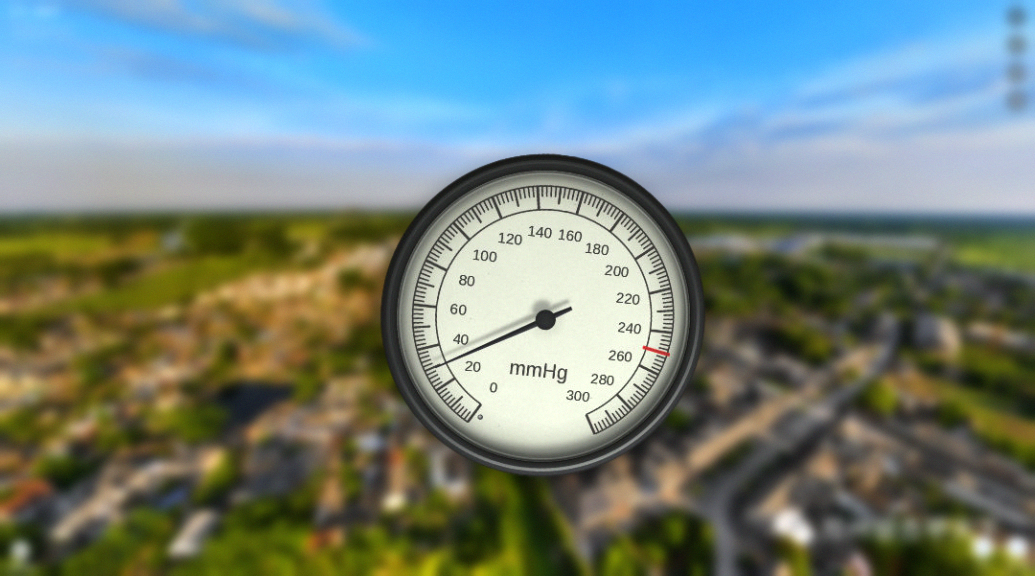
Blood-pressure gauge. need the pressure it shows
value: 30 mmHg
